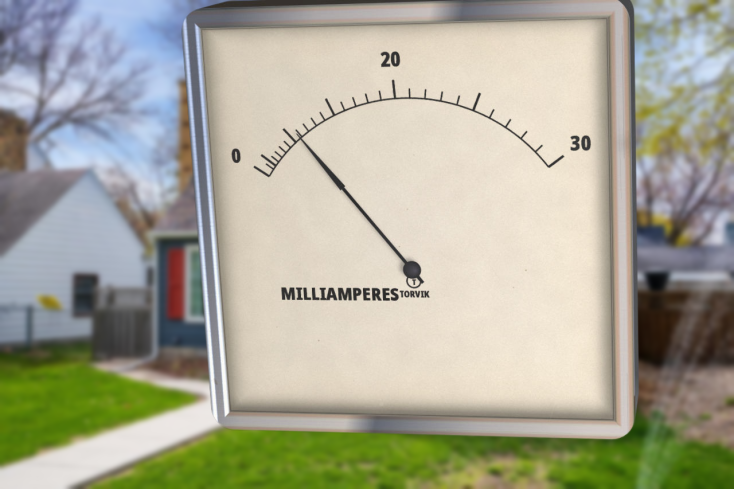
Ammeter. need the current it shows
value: 11 mA
